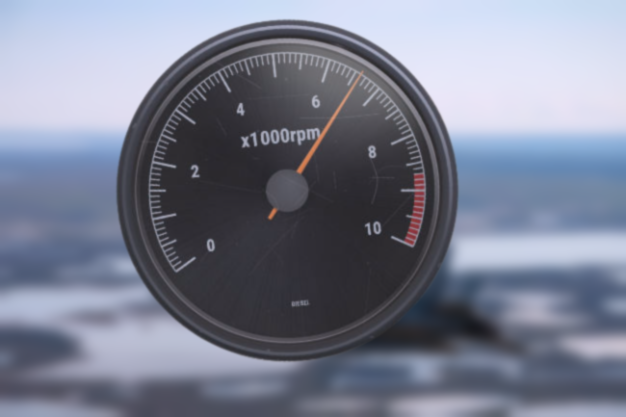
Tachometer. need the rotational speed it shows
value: 6600 rpm
